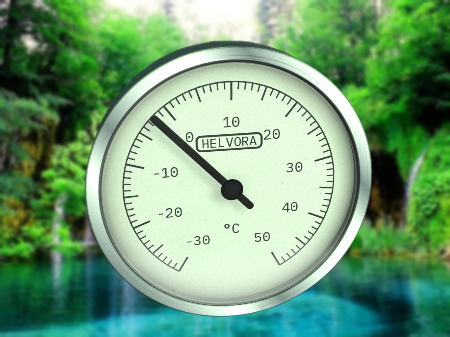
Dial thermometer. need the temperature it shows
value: -2 °C
